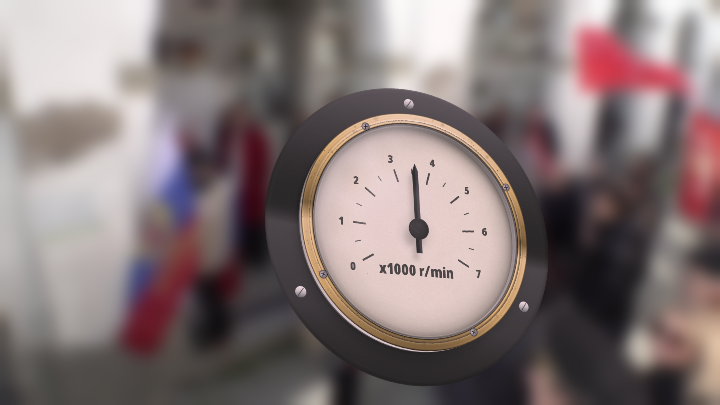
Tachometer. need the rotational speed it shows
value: 3500 rpm
